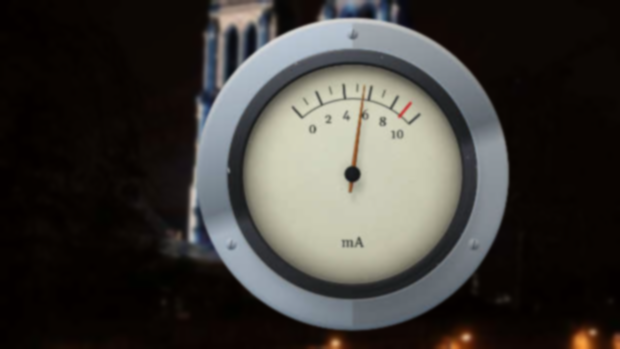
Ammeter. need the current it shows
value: 5.5 mA
